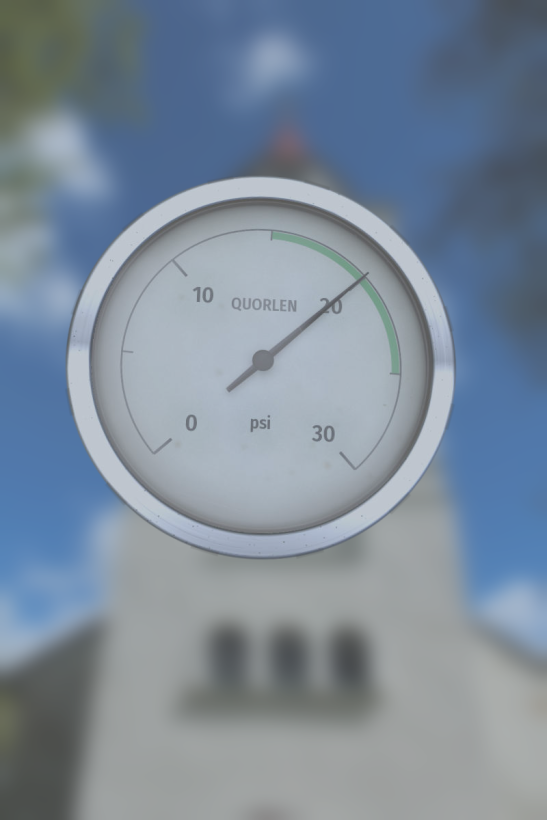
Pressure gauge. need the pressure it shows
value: 20 psi
